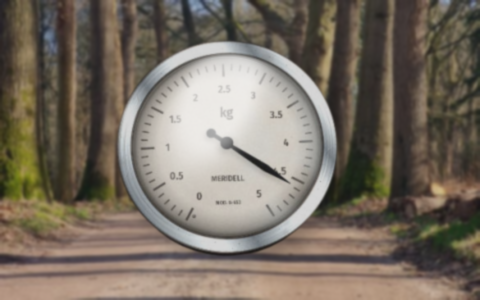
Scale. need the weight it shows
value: 4.6 kg
